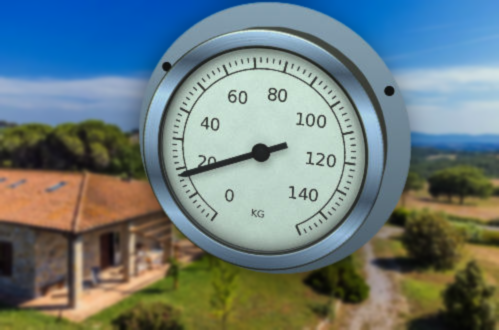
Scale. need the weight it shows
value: 18 kg
